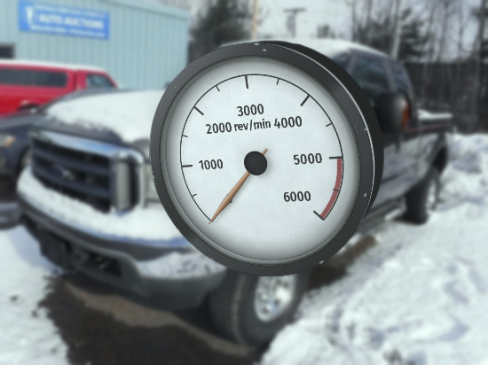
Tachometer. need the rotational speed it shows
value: 0 rpm
